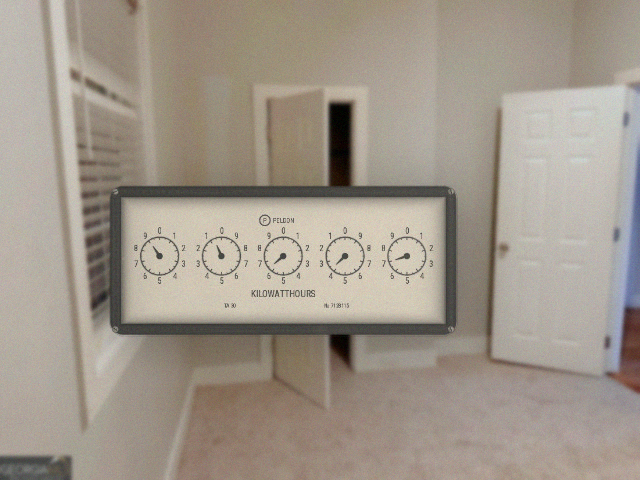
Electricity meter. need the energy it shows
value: 90637 kWh
